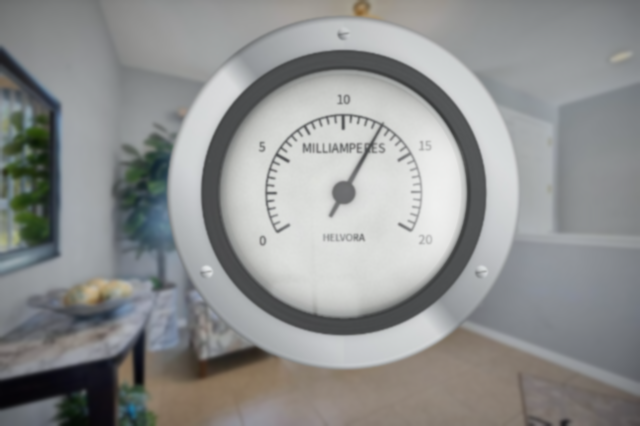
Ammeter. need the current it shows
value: 12.5 mA
